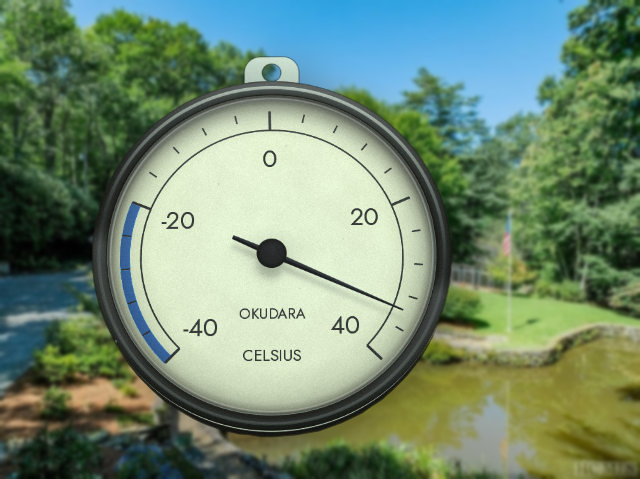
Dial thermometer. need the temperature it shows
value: 34 °C
